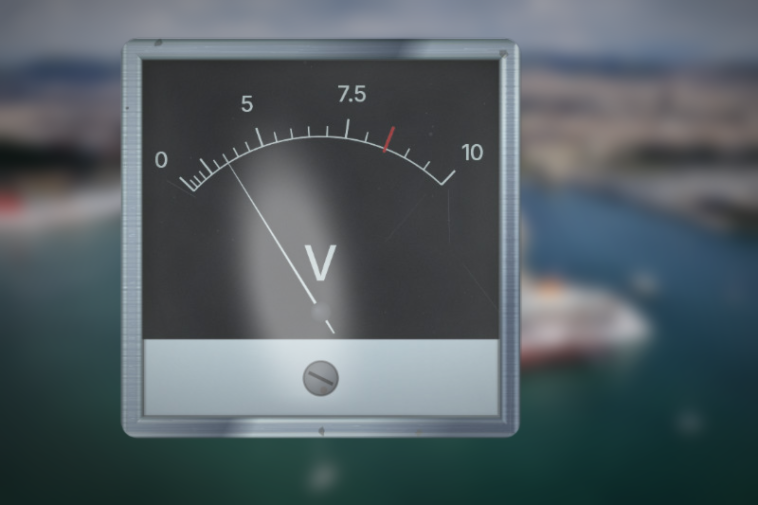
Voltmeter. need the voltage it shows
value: 3.5 V
